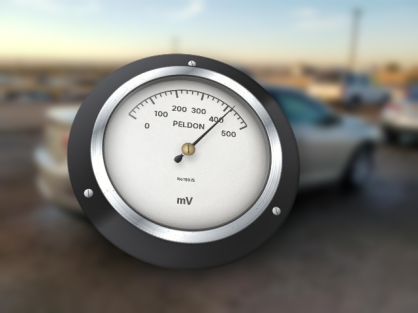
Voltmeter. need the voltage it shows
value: 420 mV
